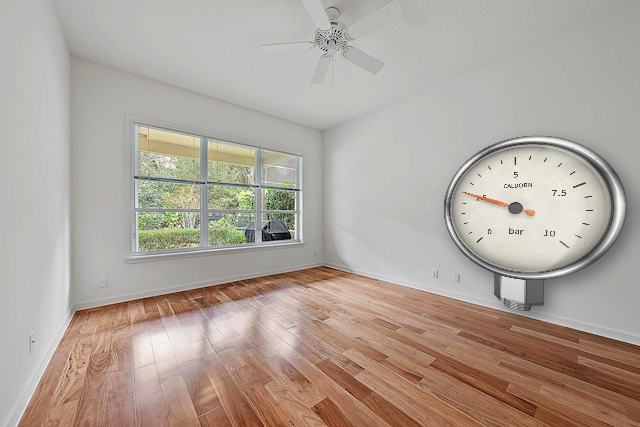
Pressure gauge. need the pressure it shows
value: 2.5 bar
